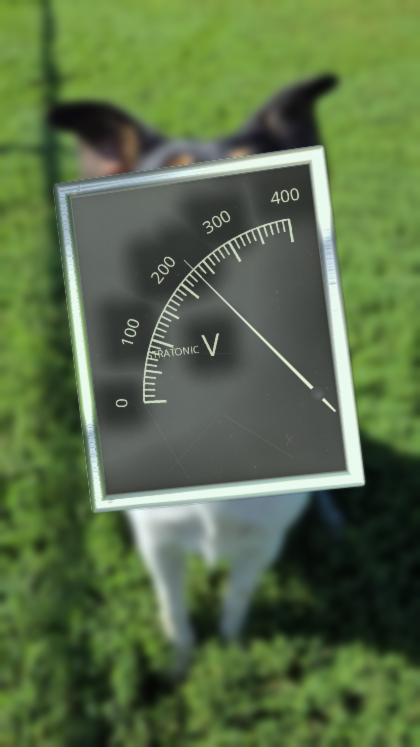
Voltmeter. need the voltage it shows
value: 230 V
